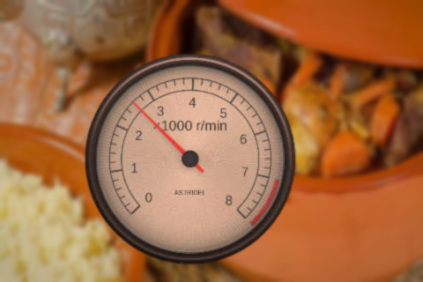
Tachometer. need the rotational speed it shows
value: 2600 rpm
